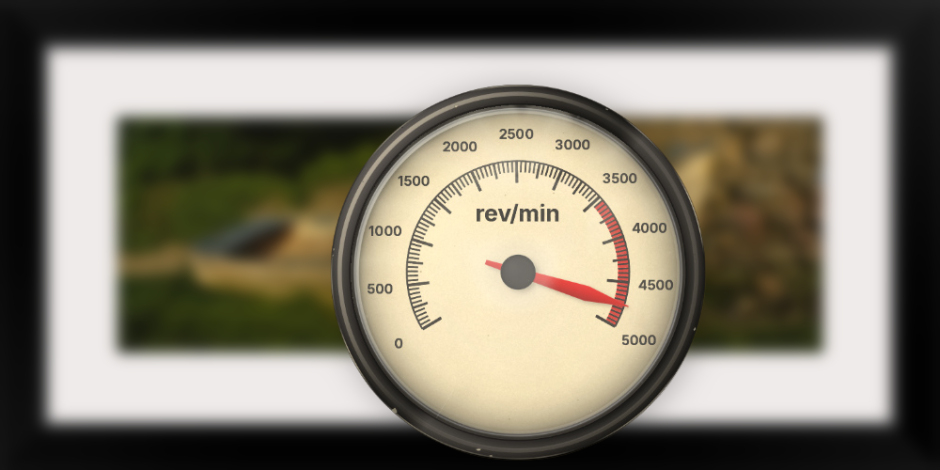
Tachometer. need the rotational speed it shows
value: 4750 rpm
